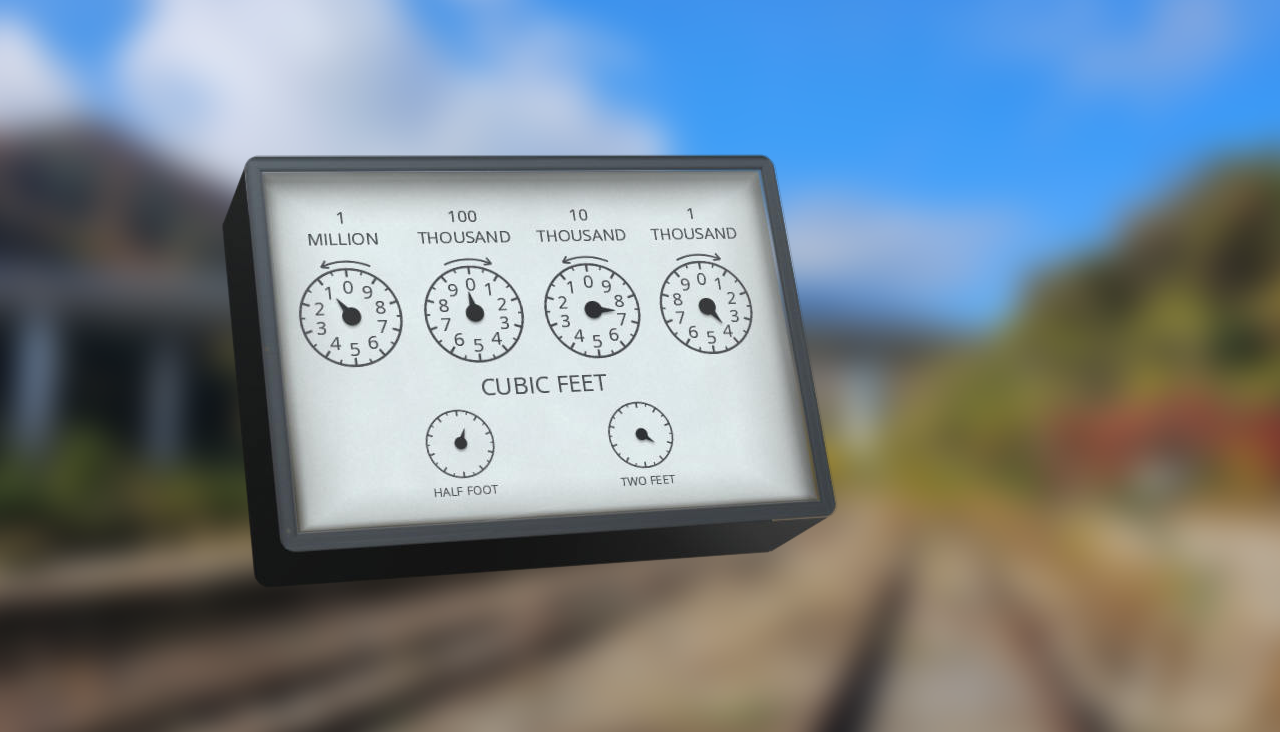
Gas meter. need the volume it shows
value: 97400 ft³
